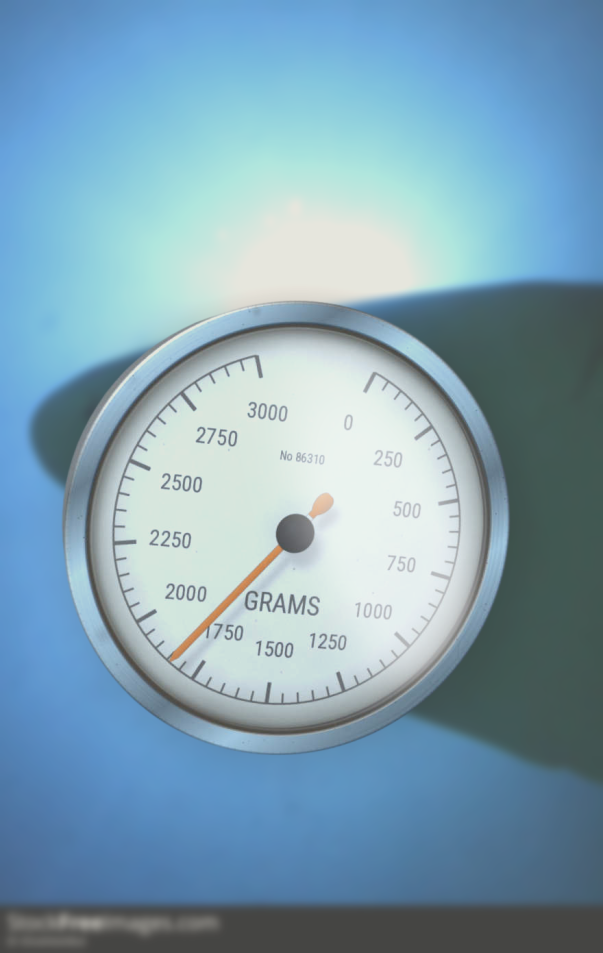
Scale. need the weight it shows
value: 1850 g
